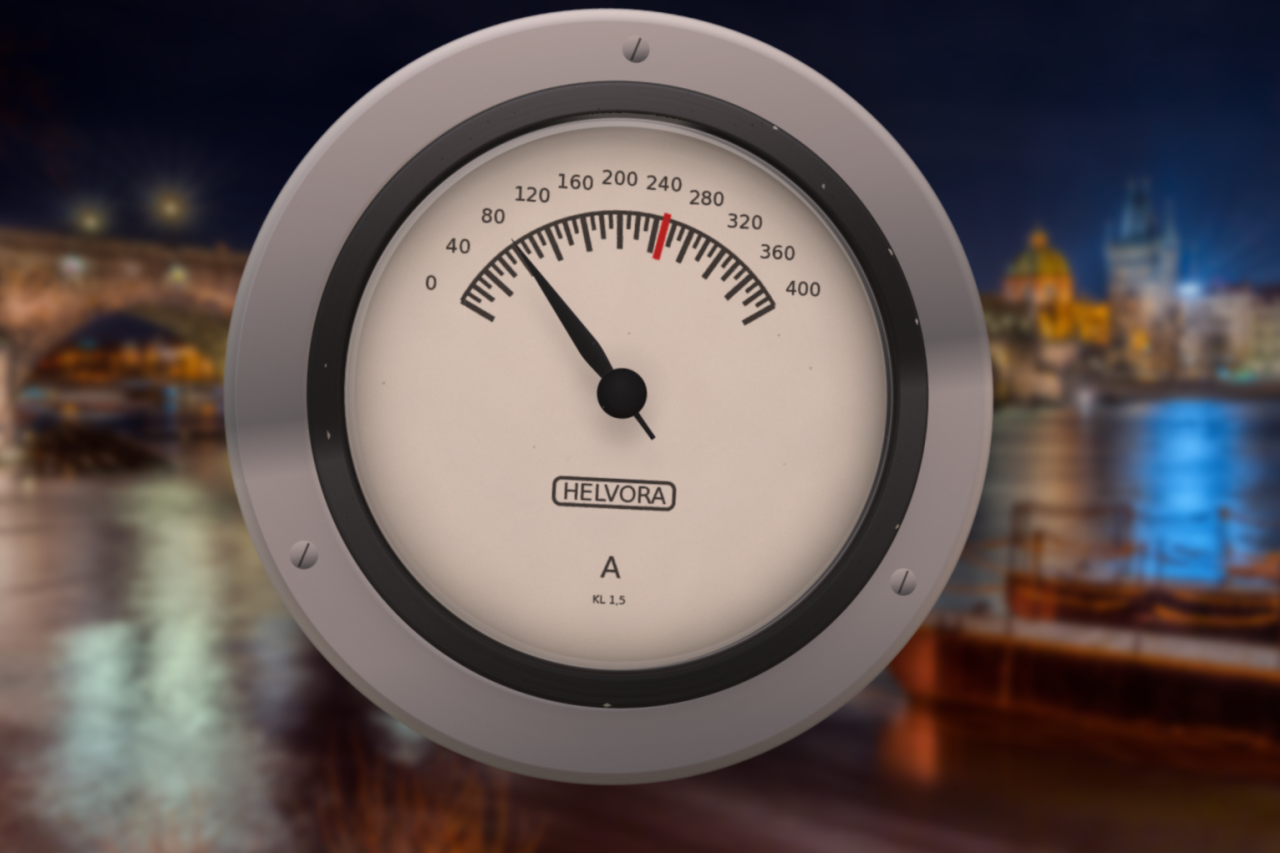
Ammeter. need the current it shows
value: 80 A
